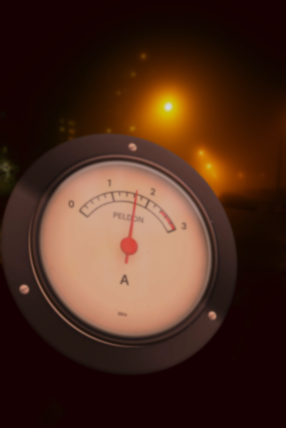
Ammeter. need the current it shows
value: 1.6 A
